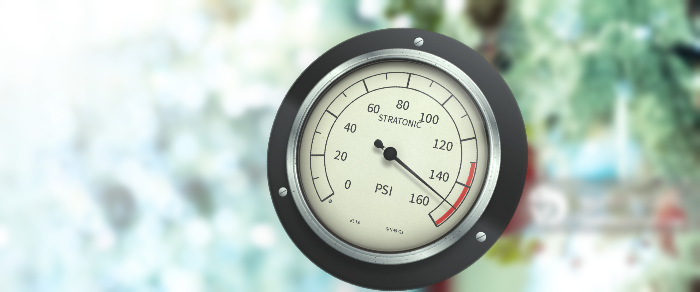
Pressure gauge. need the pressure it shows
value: 150 psi
